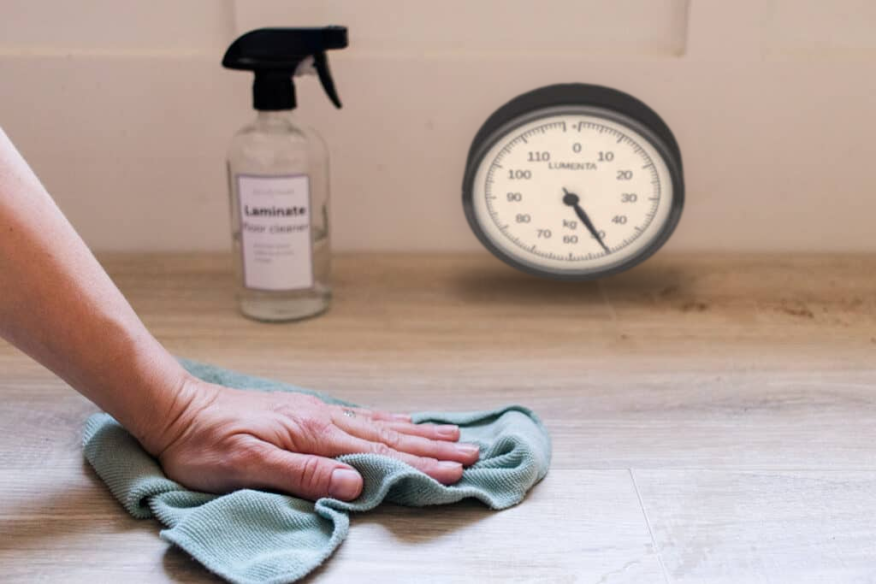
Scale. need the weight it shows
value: 50 kg
